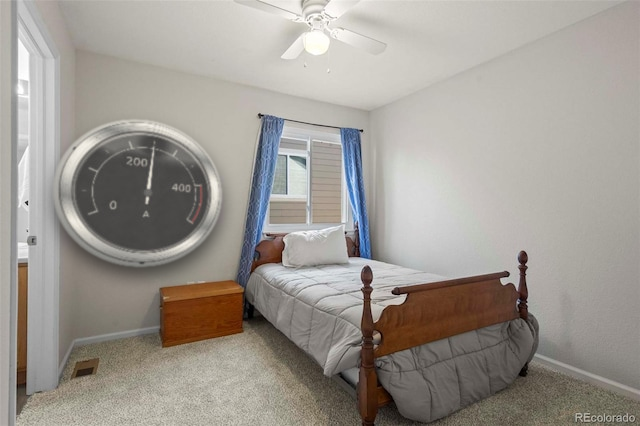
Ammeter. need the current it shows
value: 250 A
